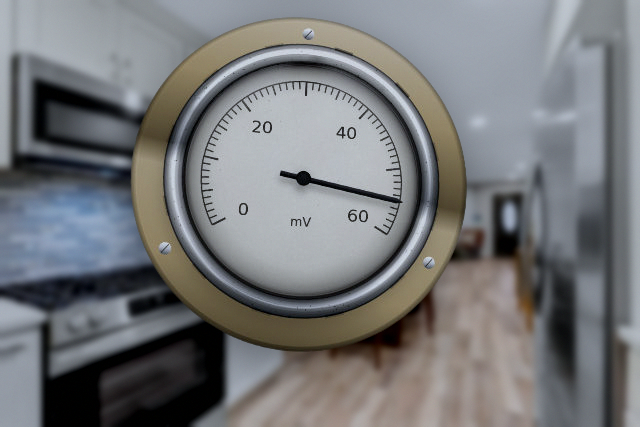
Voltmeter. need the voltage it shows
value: 55 mV
